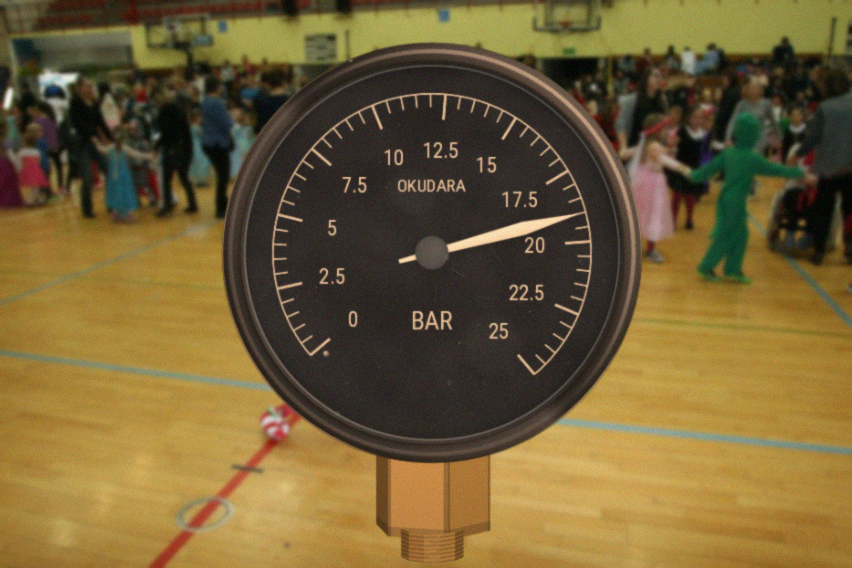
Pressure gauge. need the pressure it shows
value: 19 bar
